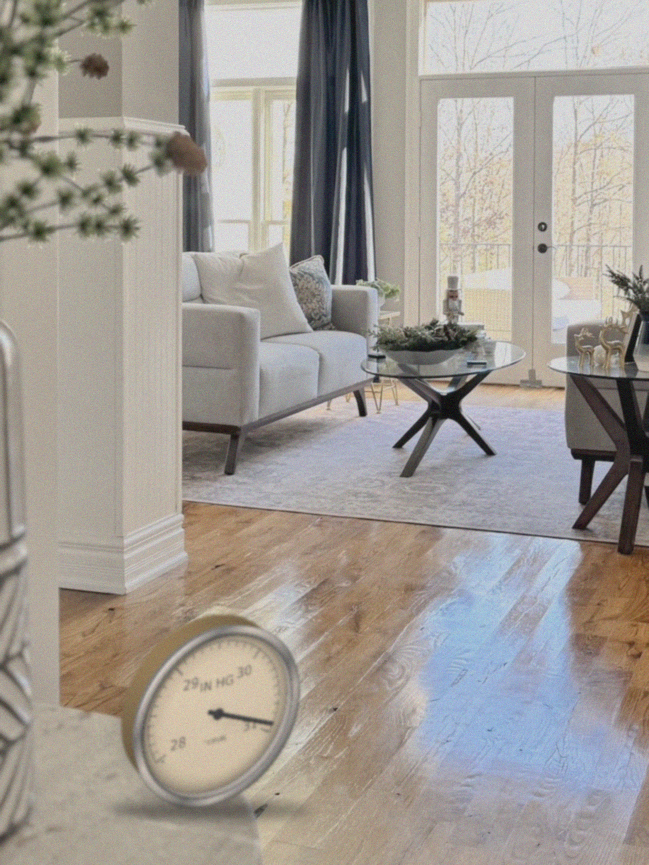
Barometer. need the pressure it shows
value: 30.9 inHg
